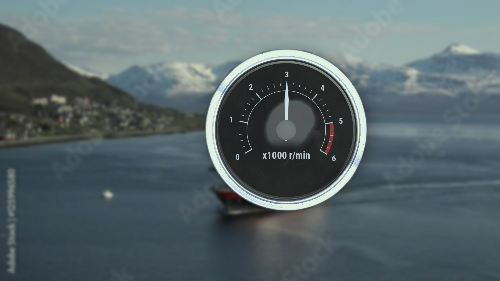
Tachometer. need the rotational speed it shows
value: 3000 rpm
